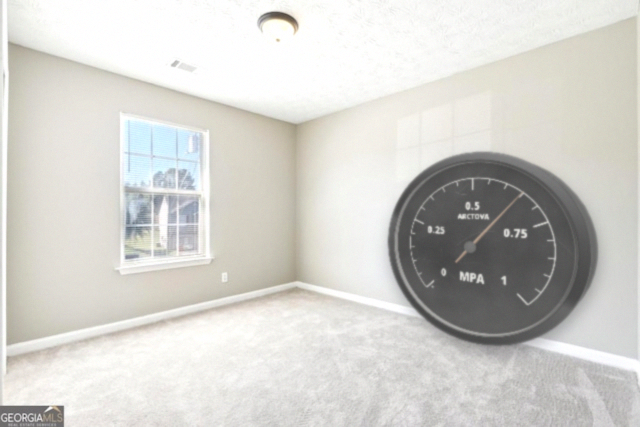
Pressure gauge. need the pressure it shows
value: 0.65 MPa
